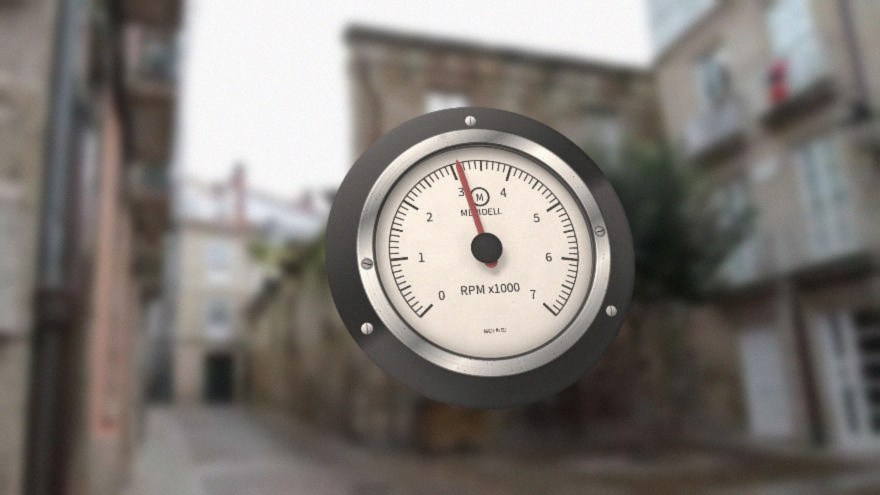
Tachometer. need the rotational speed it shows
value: 3100 rpm
